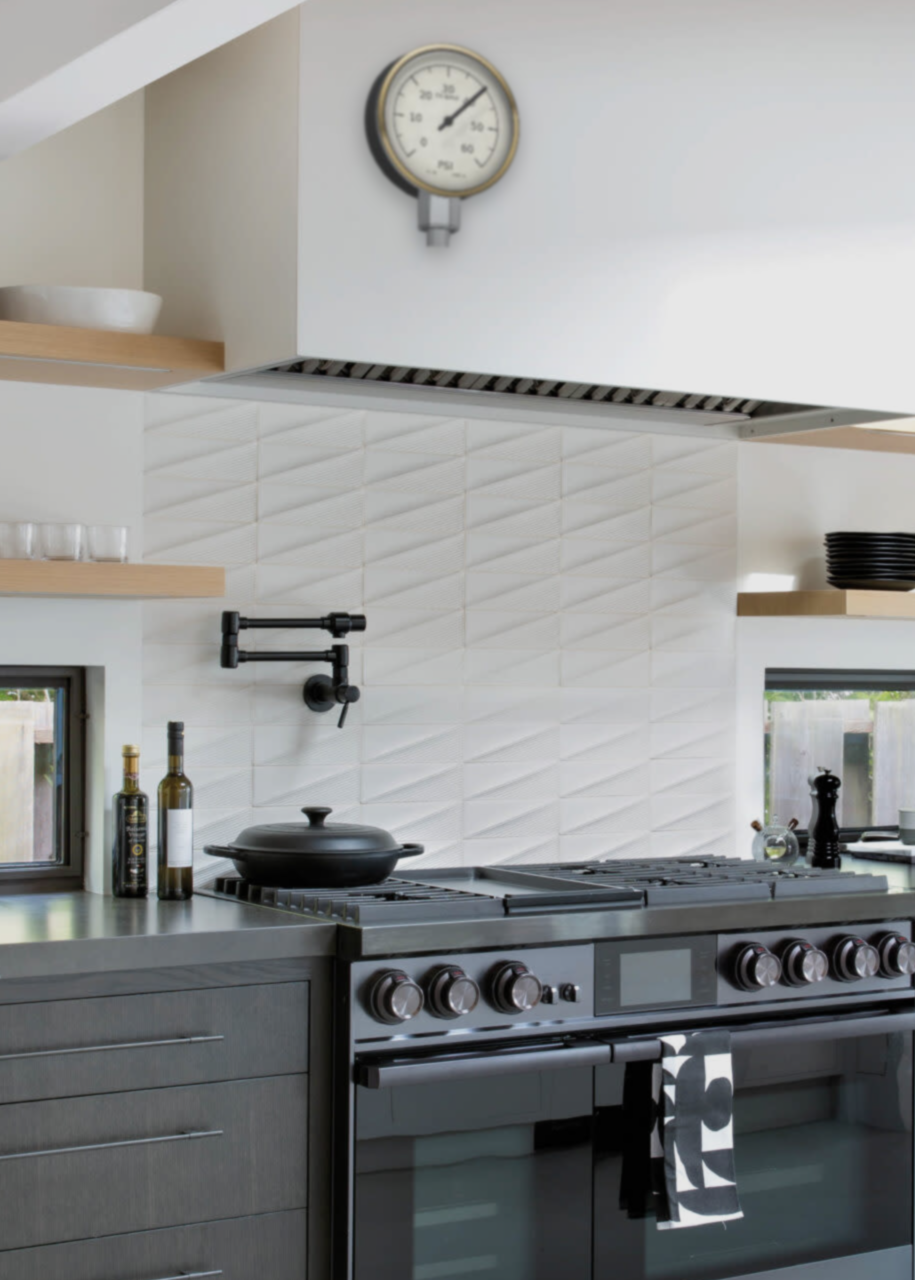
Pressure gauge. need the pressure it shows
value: 40 psi
